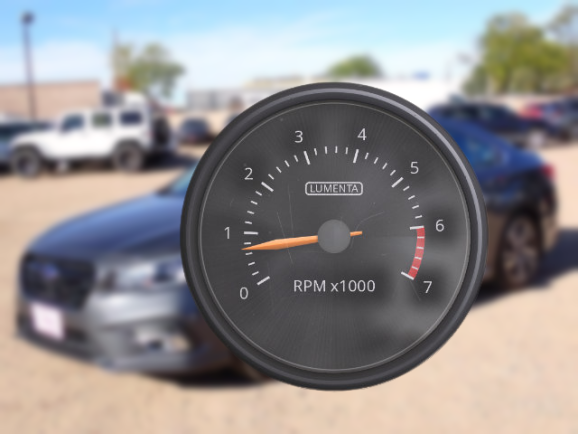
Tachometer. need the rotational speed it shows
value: 700 rpm
